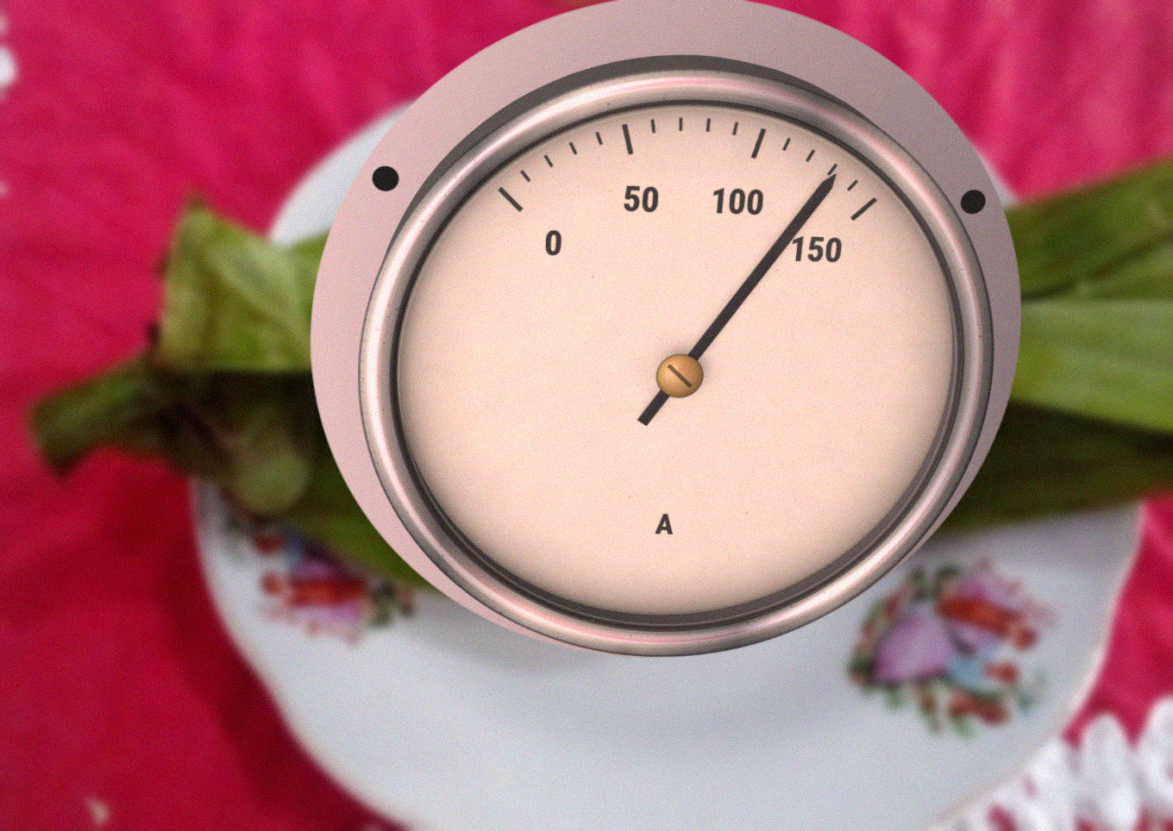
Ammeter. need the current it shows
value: 130 A
